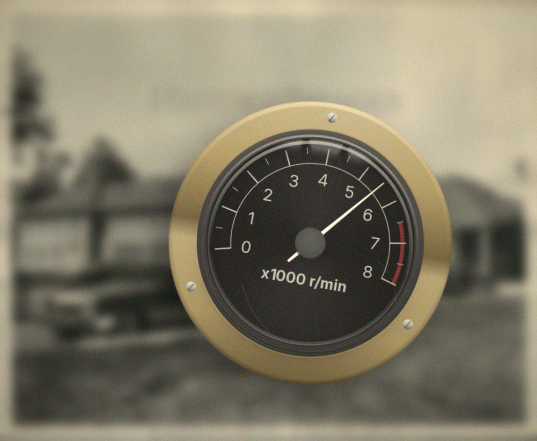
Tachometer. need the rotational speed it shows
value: 5500 rpm
